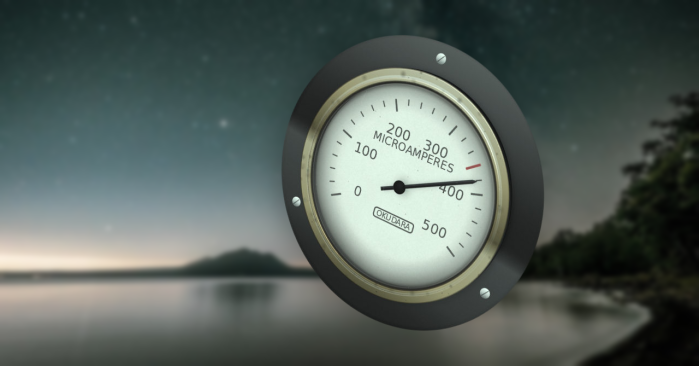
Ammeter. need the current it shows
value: 380 µA
